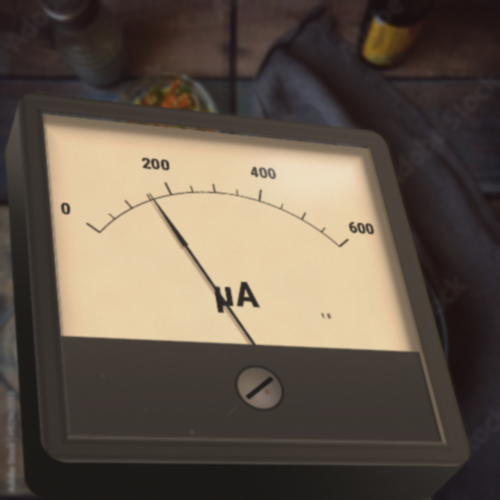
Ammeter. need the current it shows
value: 150 µA
